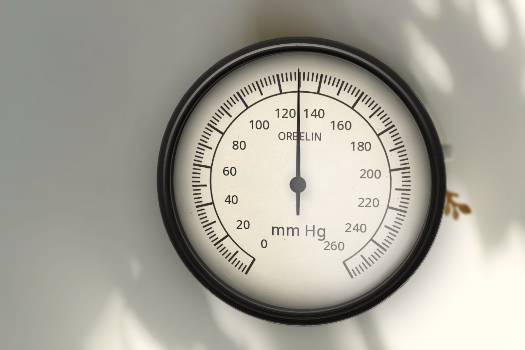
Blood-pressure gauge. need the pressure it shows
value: 130 mmHg
